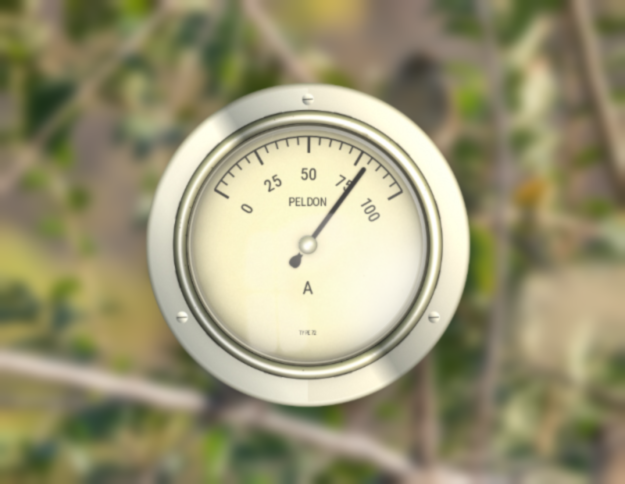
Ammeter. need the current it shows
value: 80 A
